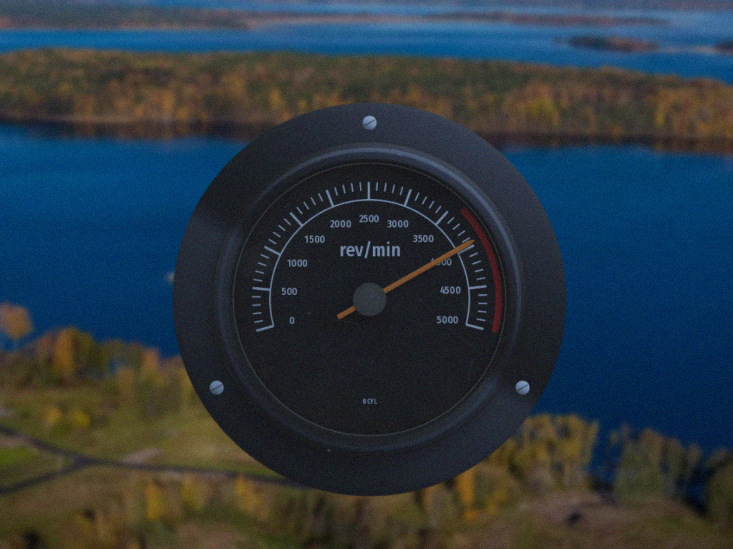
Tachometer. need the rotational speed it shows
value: 3950 rpm
